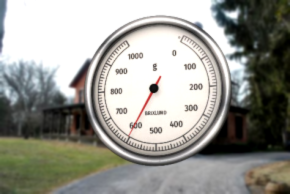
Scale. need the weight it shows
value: 600 g
